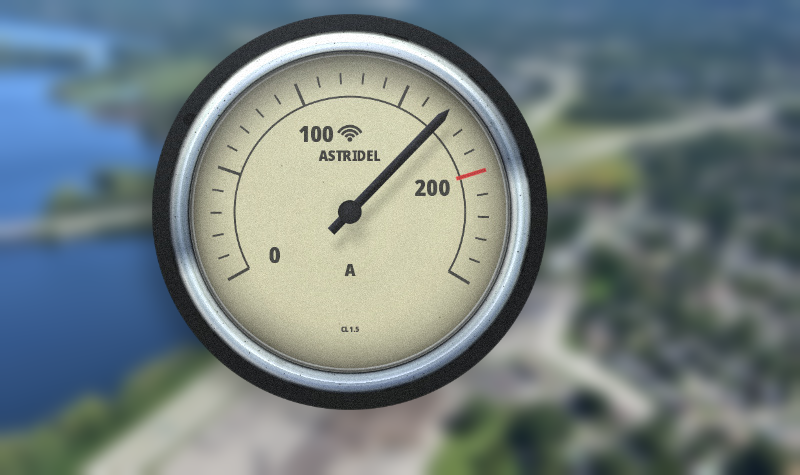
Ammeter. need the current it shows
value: 170 A
